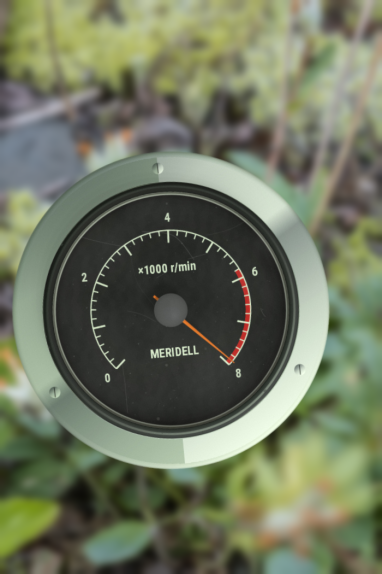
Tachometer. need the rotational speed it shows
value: 7900 rpm
